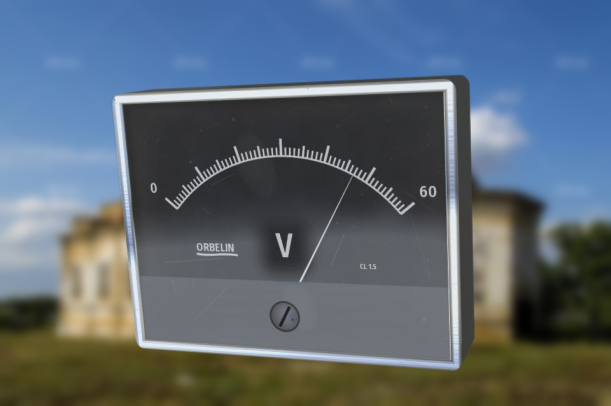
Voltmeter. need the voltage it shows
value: 47 V
